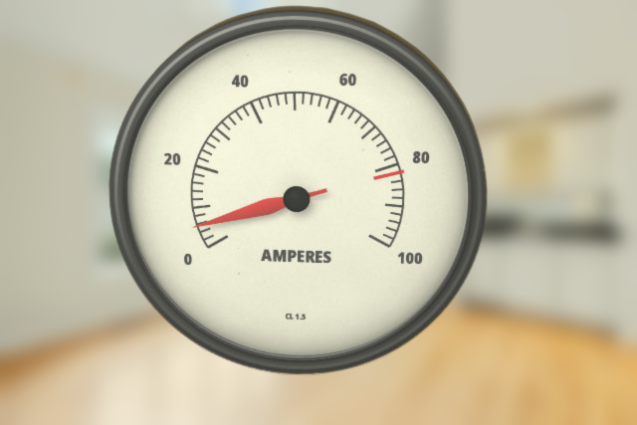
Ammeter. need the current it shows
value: 6 A
